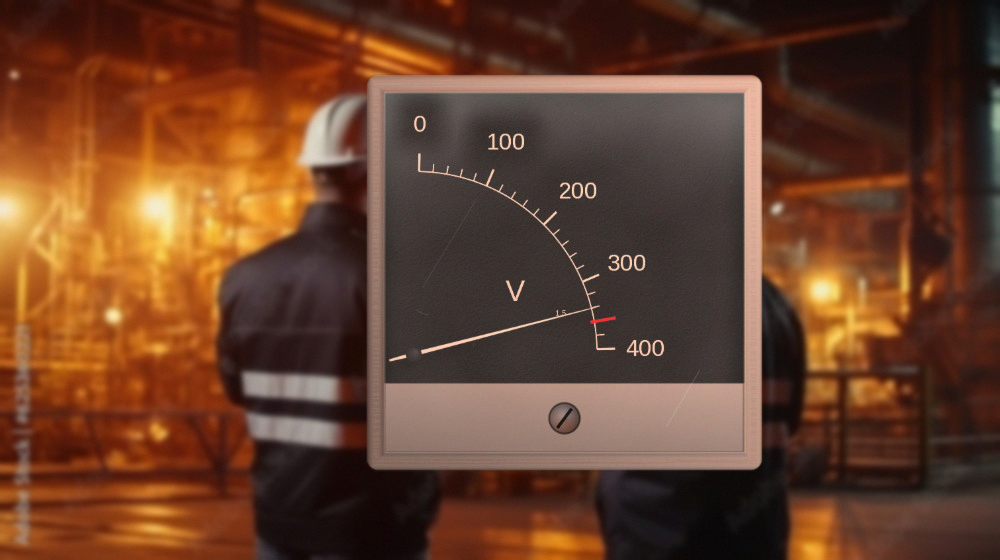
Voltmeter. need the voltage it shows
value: 340 V
